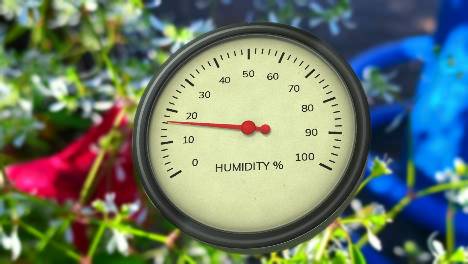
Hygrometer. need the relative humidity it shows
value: 16 %
